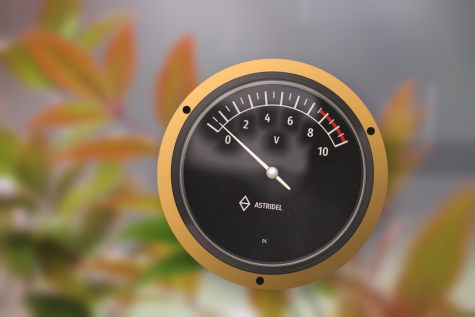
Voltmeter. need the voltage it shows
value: 0.5 V
